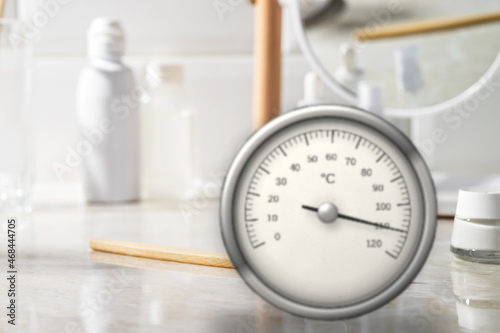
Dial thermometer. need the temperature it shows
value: 110 °C
